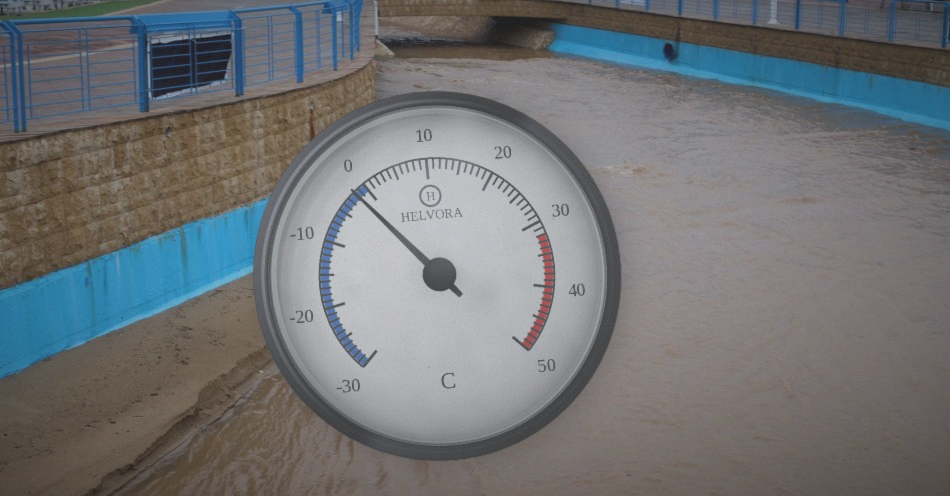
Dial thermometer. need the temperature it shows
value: -2 °C
